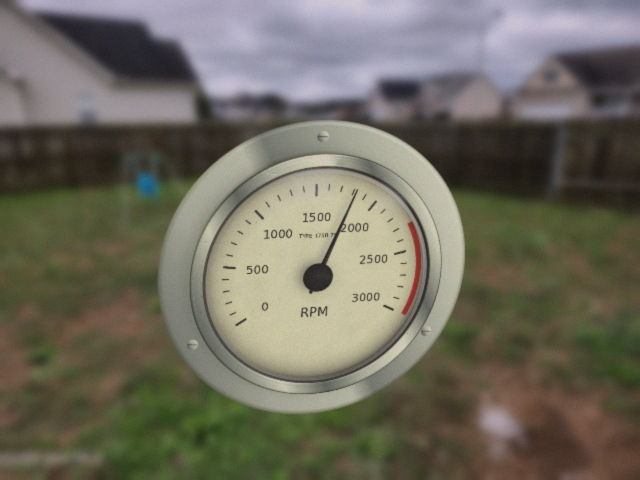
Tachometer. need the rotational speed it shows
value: 1800 rpm
